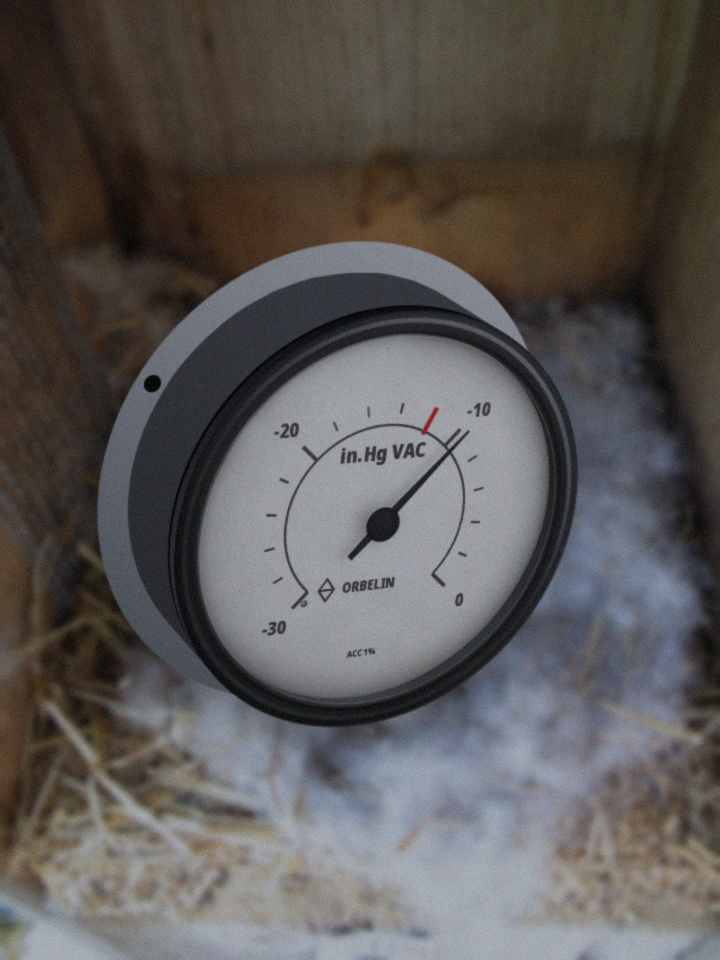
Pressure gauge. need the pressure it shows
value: -10 inHg
